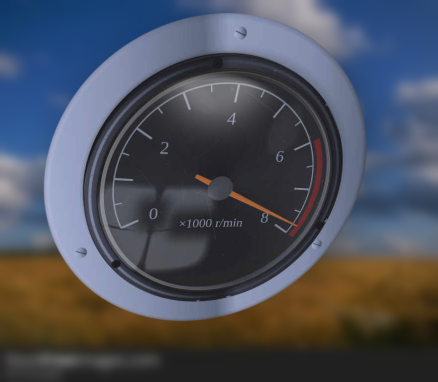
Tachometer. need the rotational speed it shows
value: 7750 rpm
